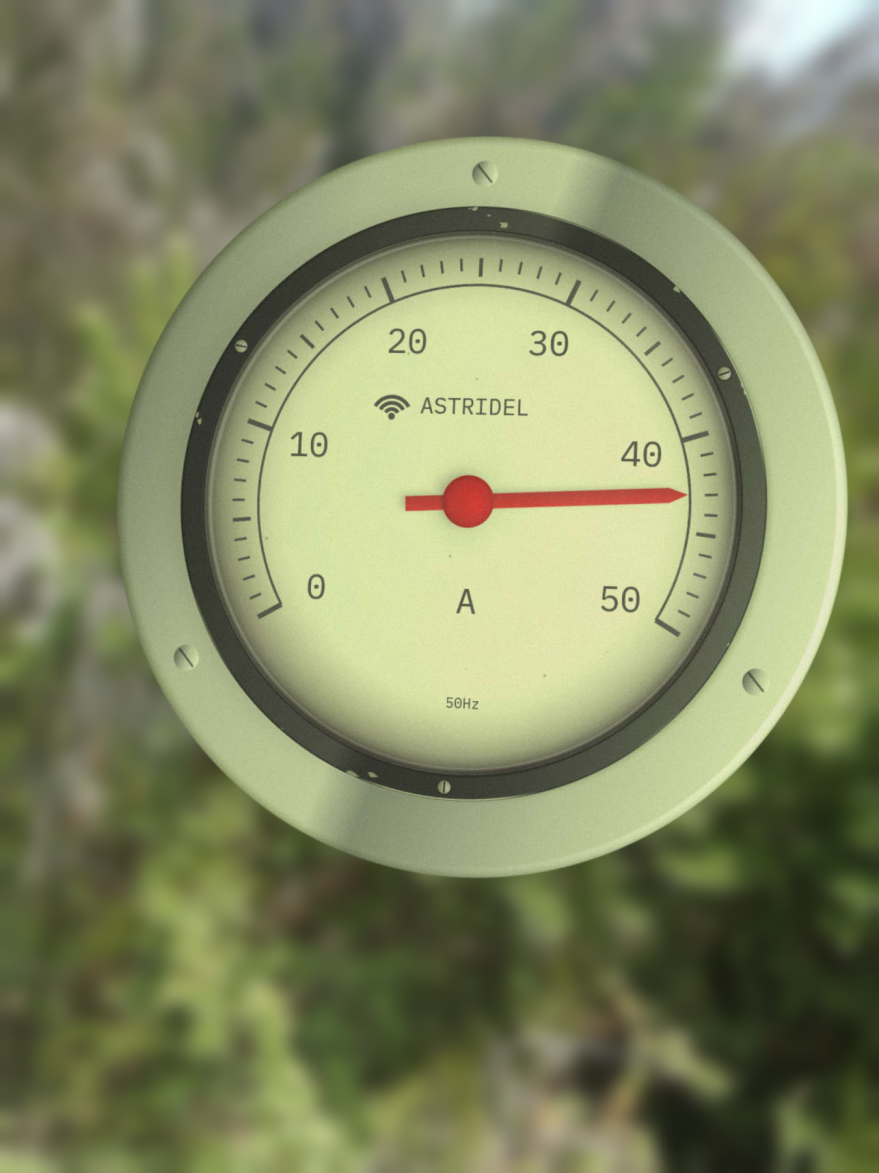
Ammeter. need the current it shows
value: 43 A
